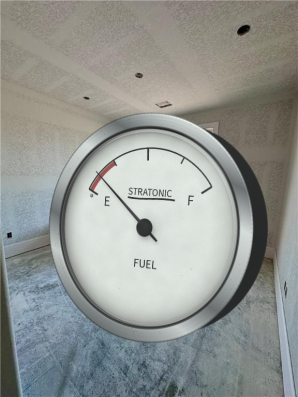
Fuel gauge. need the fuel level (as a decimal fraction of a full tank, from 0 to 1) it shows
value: 0.125
